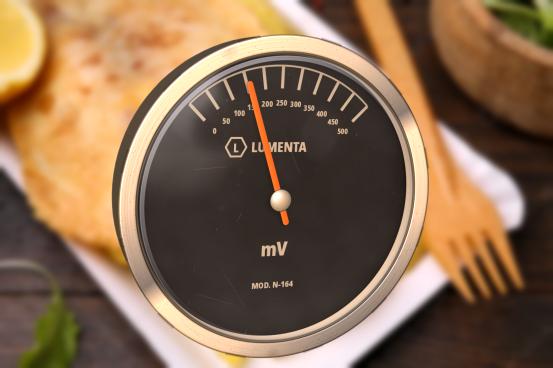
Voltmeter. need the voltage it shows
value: 150 mV
